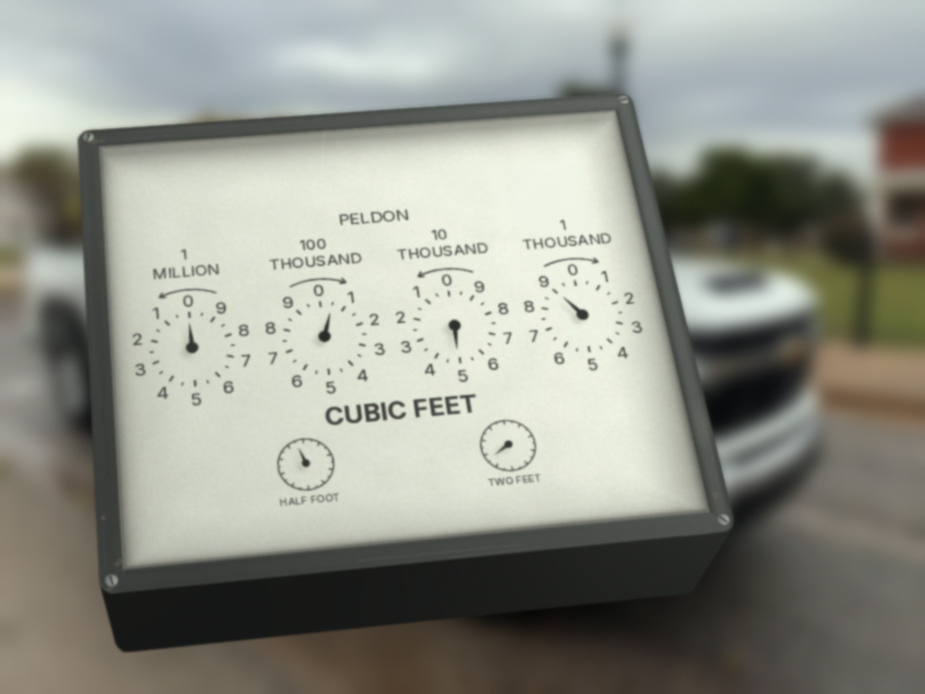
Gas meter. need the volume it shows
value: 4900 ft³
